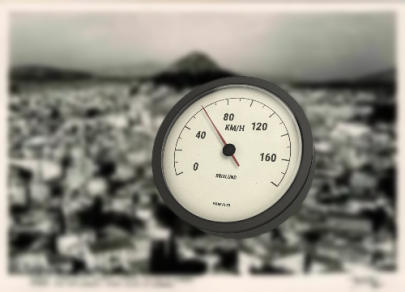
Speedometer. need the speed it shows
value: 60 km/h
